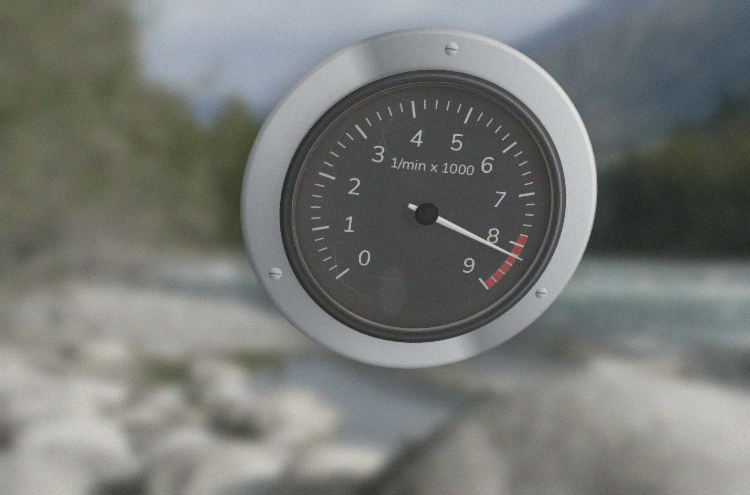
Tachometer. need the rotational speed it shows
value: 8200 rpm
